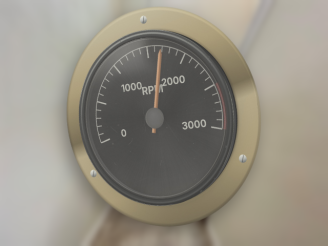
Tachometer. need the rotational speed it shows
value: 1700 rpm
